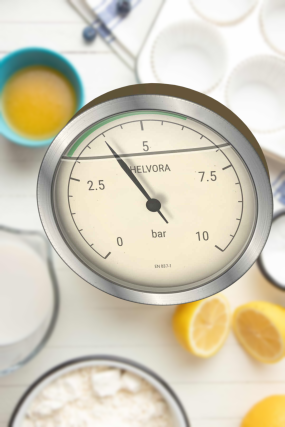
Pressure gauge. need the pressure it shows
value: 4 bar
